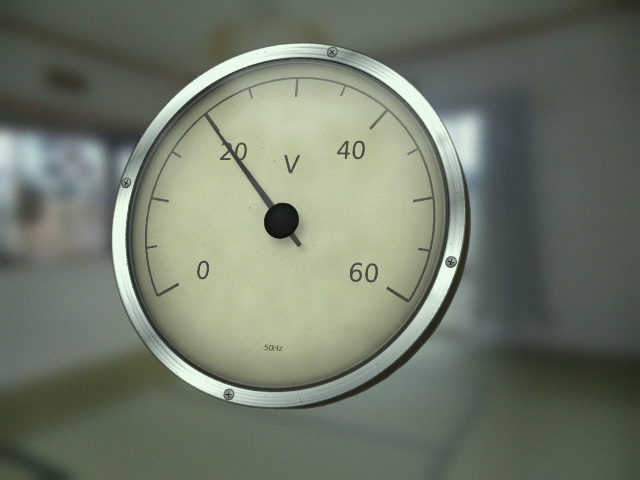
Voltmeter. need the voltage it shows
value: 20 V
